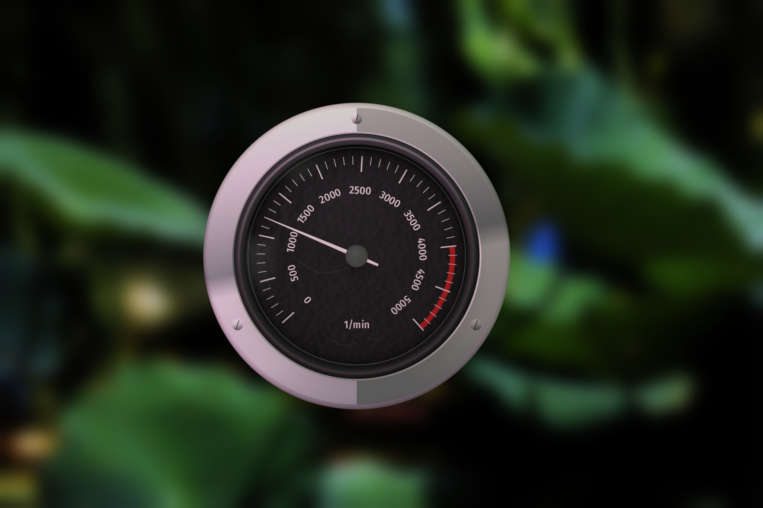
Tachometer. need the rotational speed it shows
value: 1200 rpm
